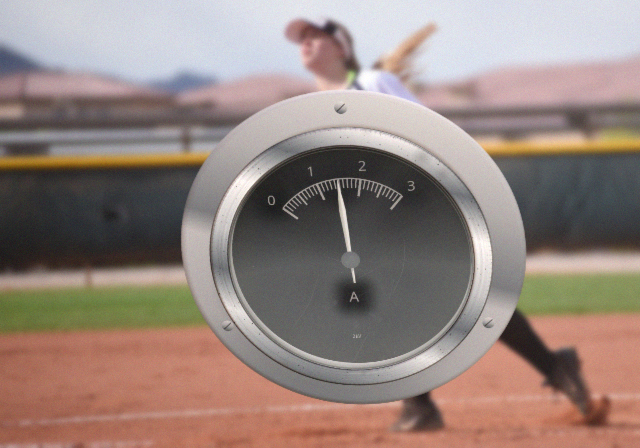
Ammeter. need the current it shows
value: 1.5 A
